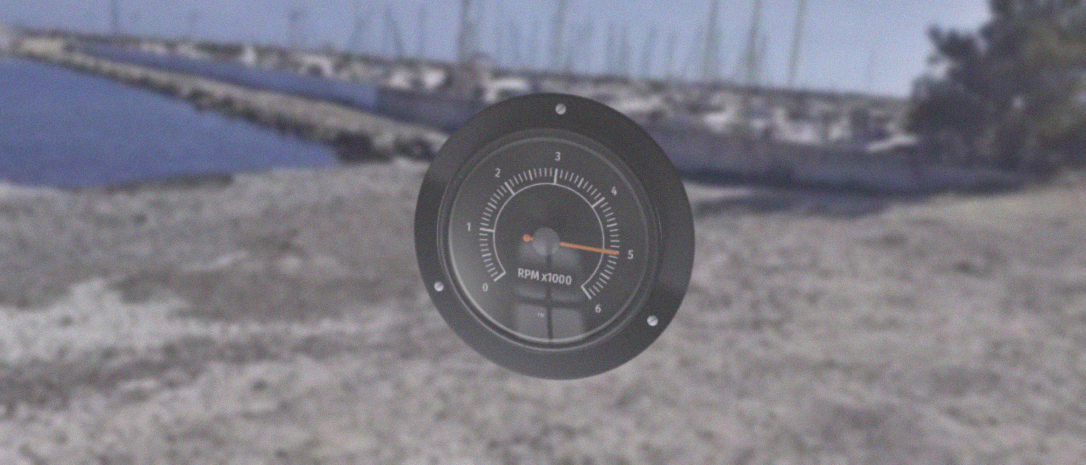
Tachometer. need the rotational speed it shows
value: 5000 rpm
